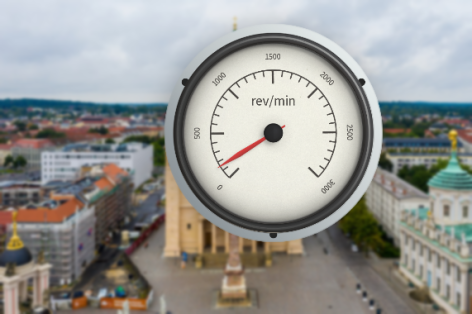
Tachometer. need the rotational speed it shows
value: 150 rpm
